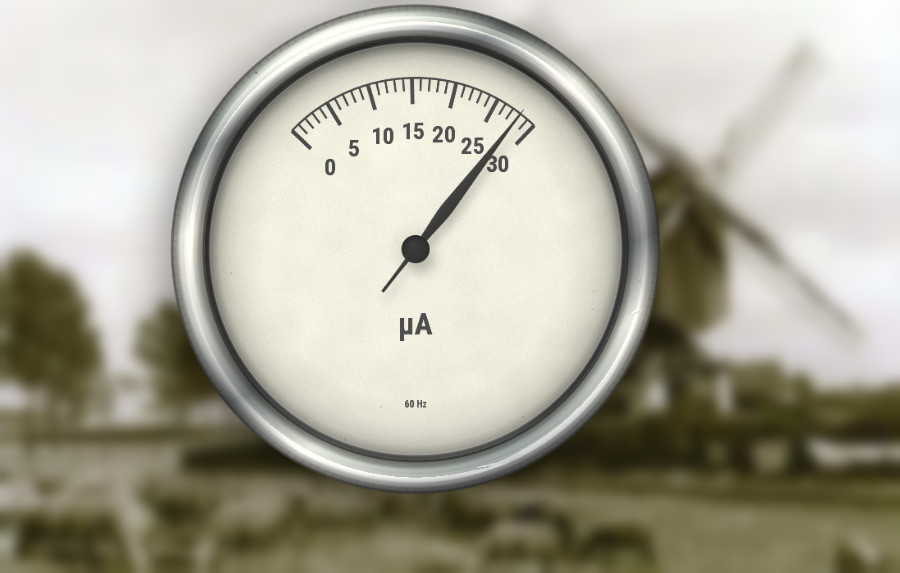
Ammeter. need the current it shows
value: 28 µA
